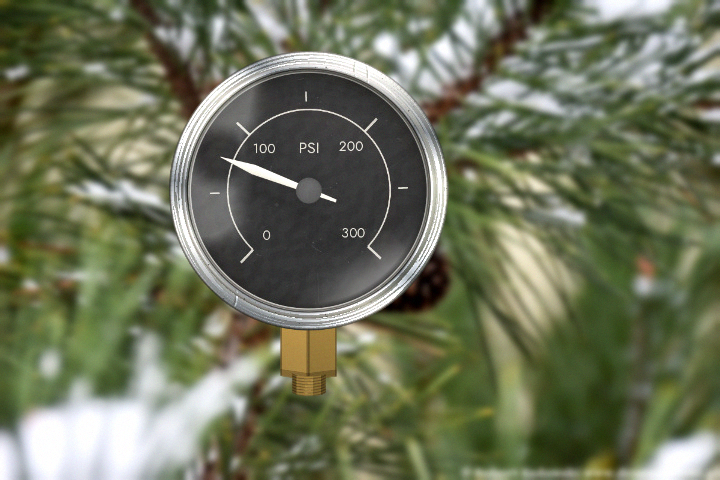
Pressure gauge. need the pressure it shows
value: 75 psi
